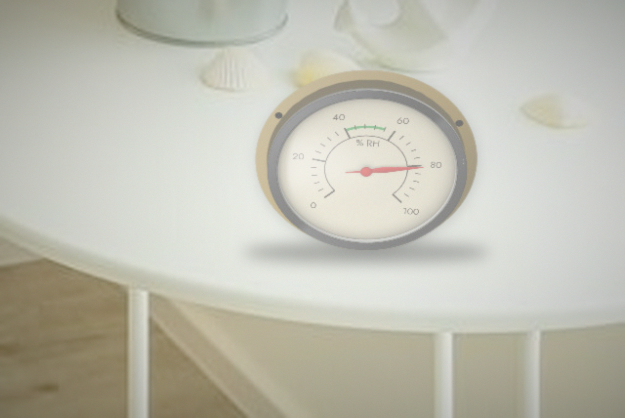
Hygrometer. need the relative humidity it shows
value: 80 %
